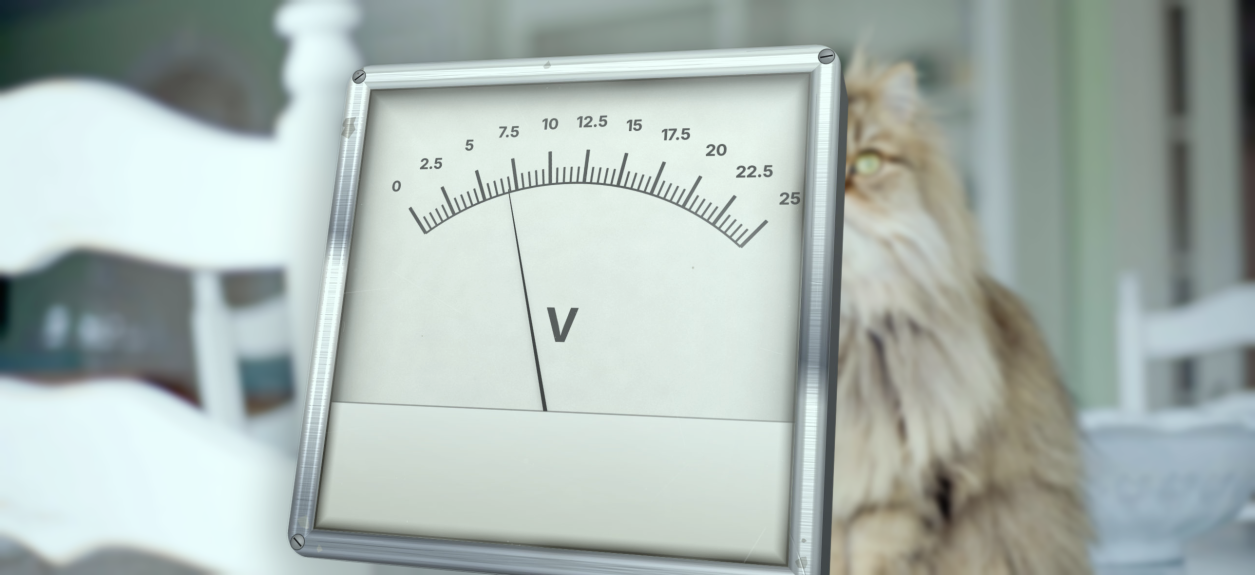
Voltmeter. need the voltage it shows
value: 7 V
